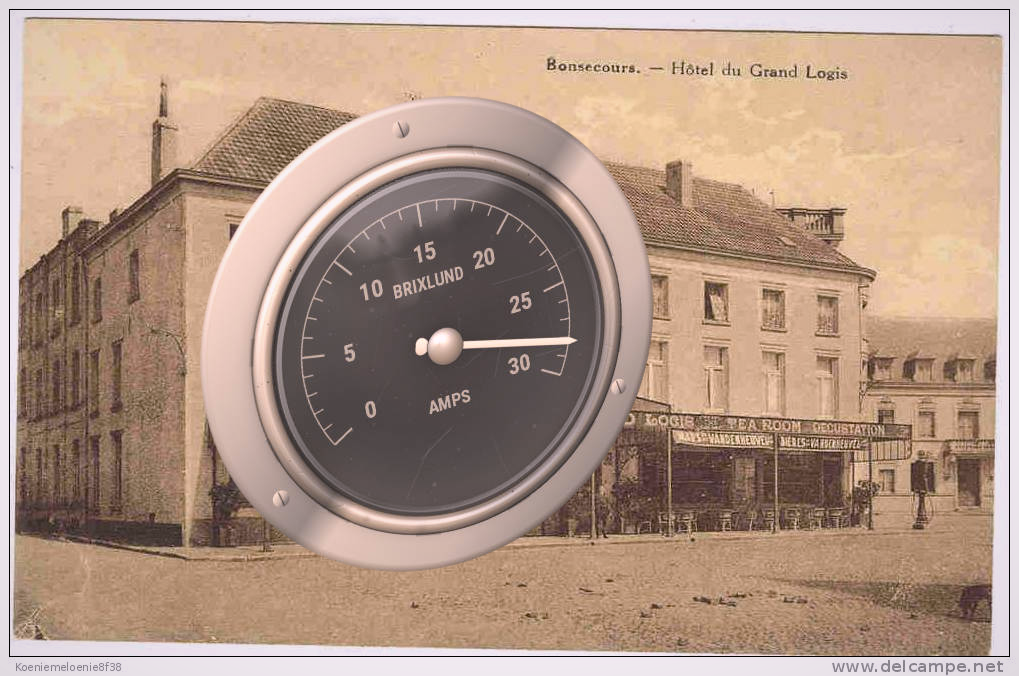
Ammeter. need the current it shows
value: 28 A
